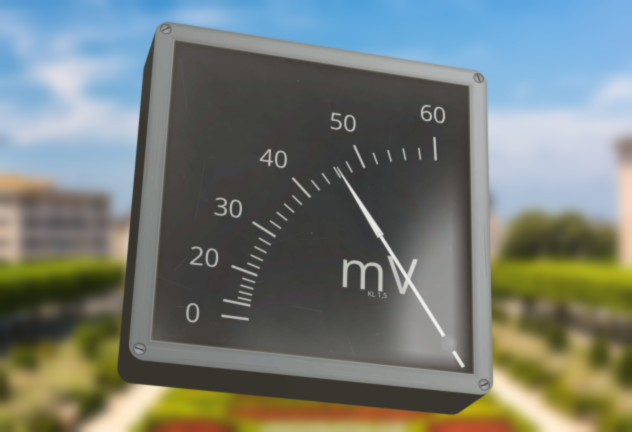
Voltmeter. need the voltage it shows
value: 46 mV
